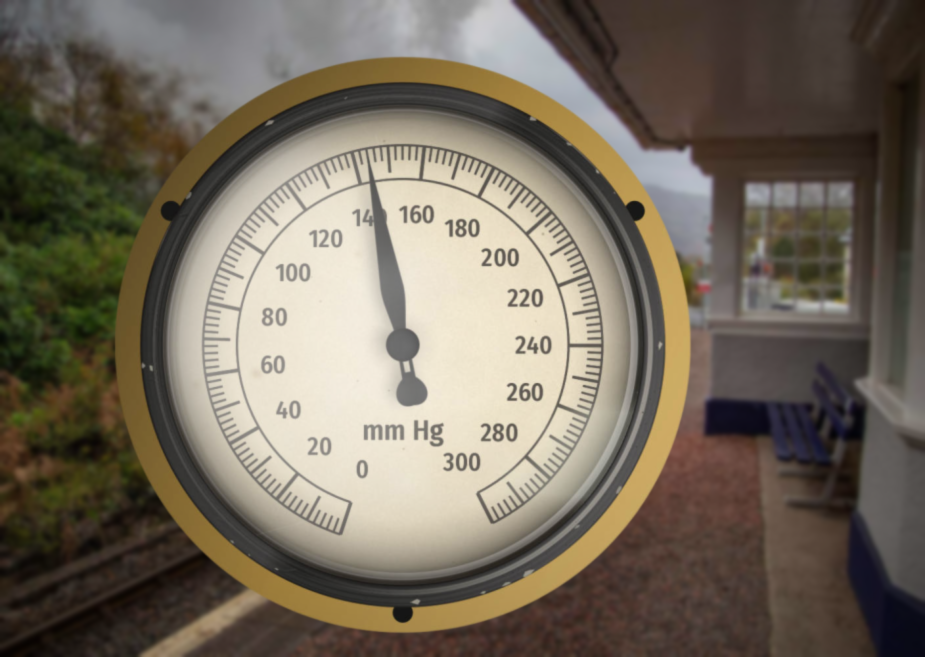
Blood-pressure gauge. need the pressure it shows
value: 144 mmHg
